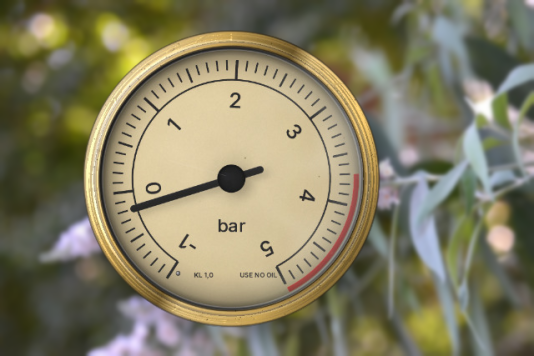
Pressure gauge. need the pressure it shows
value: -0.2 bar
